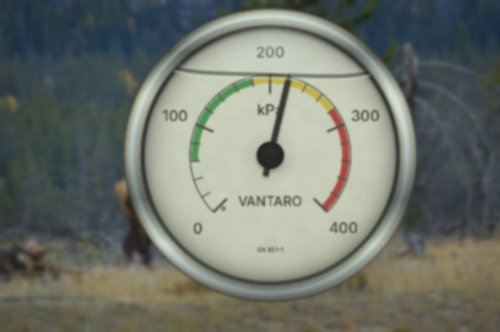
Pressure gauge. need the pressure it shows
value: 220 kPa
